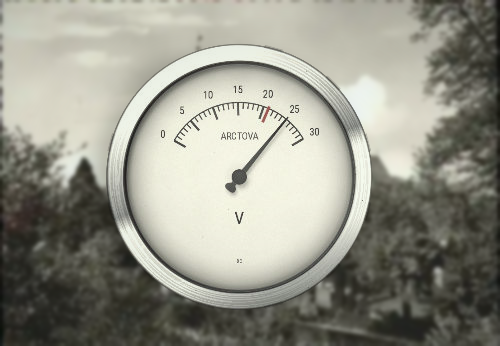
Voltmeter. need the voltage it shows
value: 25 V
